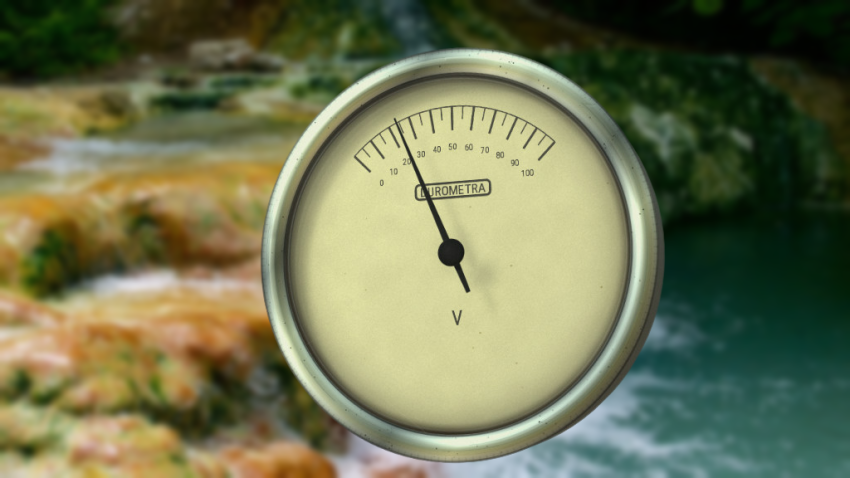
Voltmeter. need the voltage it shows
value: 25 V
